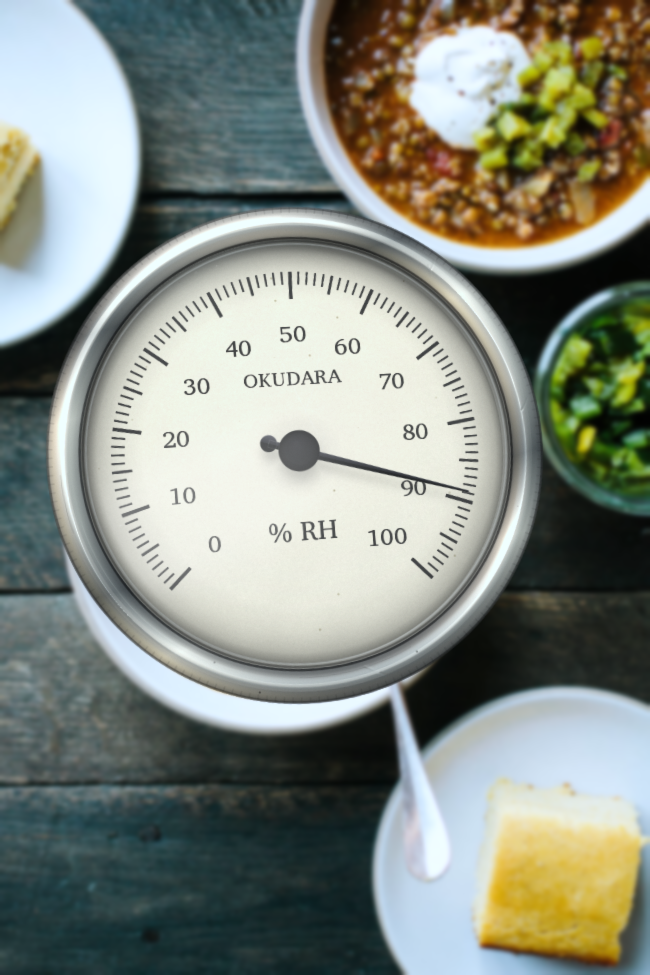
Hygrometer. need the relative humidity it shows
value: 89 %
